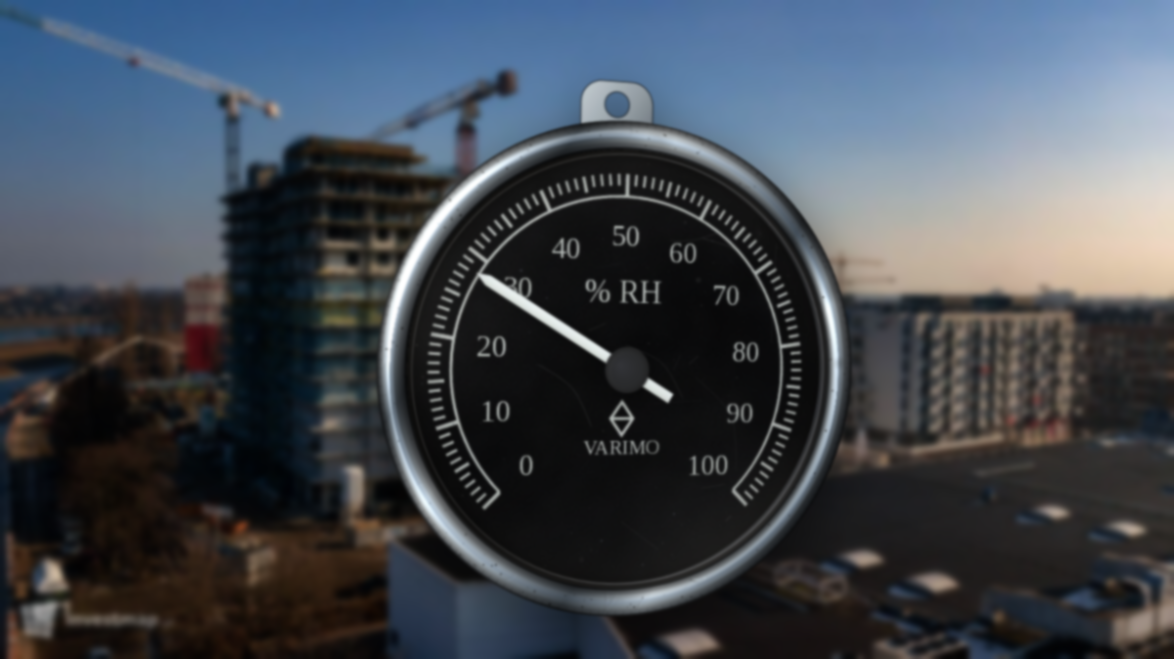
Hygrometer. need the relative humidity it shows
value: 28 %
